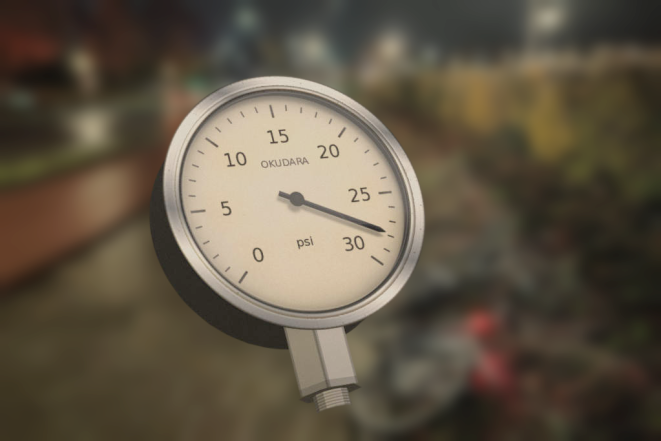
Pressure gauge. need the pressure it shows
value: 28 psi
